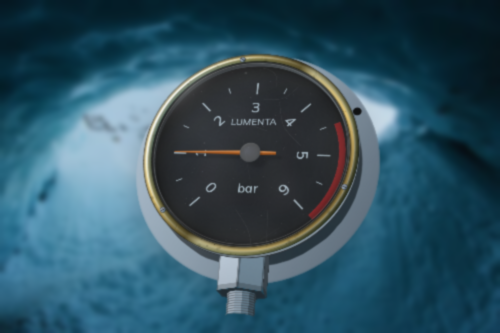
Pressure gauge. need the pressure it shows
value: 1 bar
